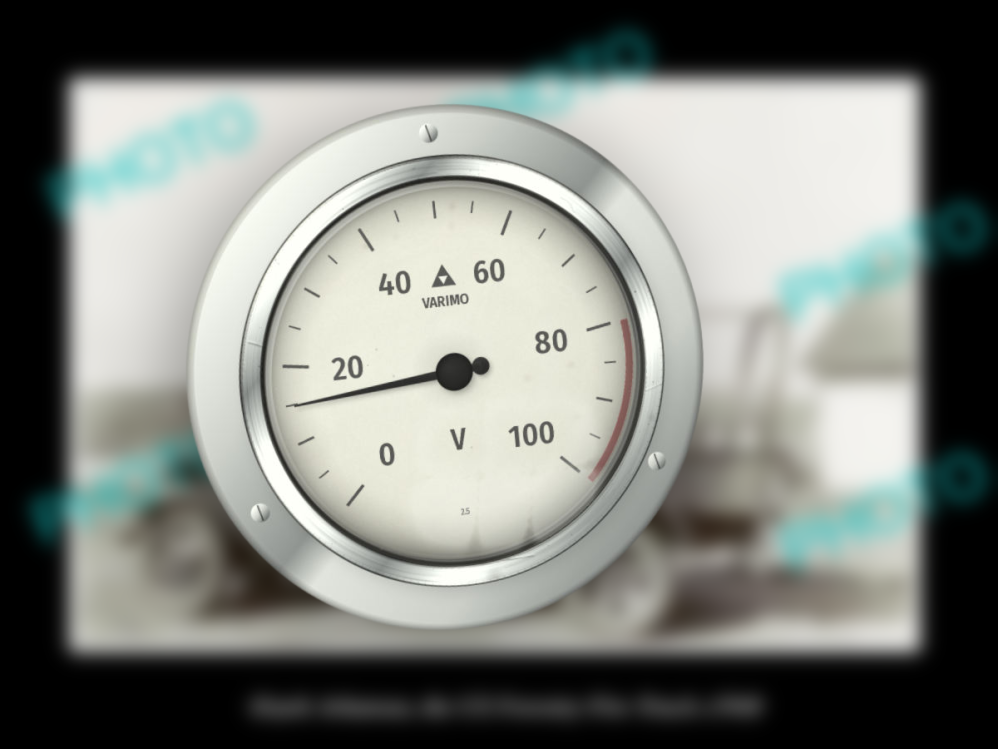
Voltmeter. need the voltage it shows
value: 15 V
